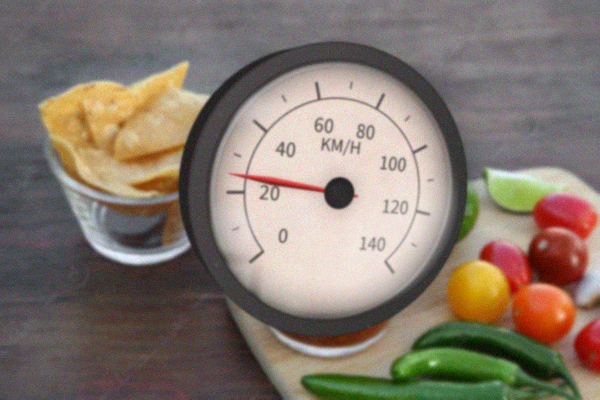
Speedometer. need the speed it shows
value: 25 km/h
